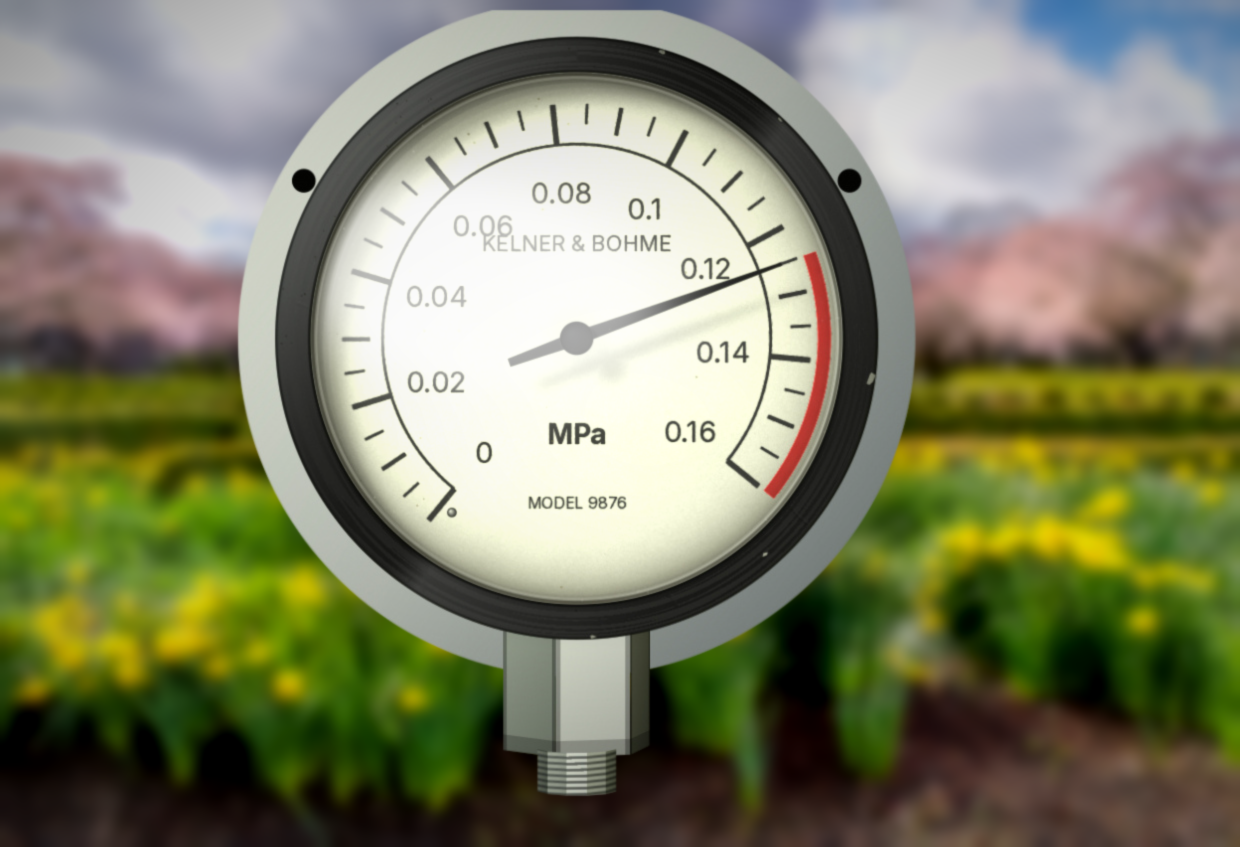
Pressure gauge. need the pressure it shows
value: 0.125 MPa
